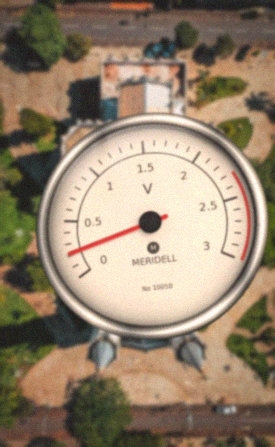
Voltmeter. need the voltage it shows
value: 0.2 V
